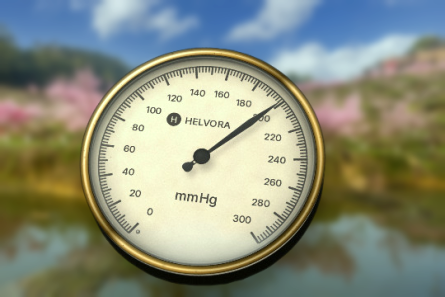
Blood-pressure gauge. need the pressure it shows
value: 200 mmHg
